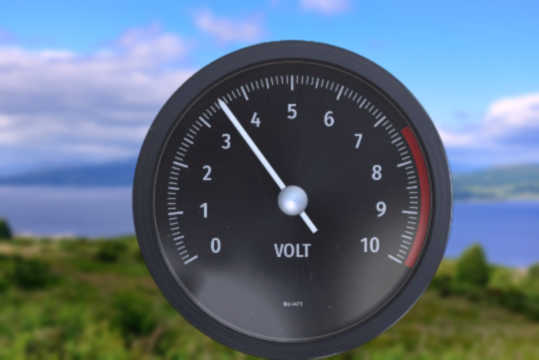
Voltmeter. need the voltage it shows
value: 3.5 V
